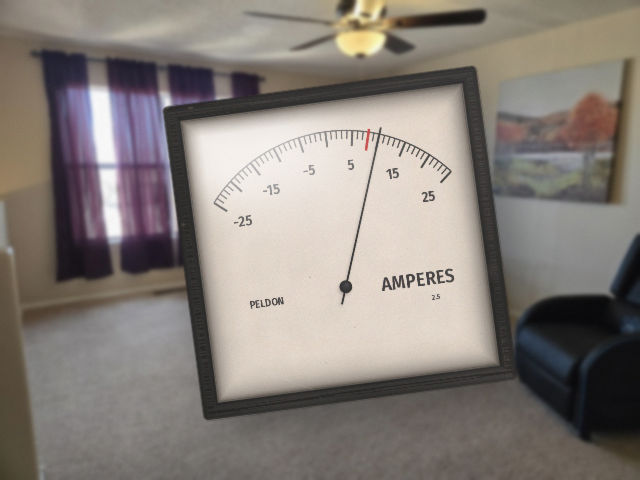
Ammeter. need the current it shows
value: 10 A
